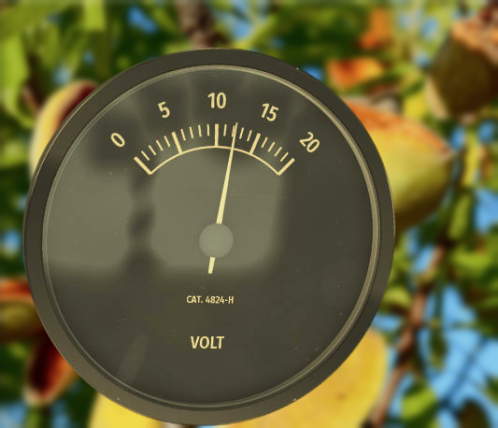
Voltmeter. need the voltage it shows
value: 12 V
